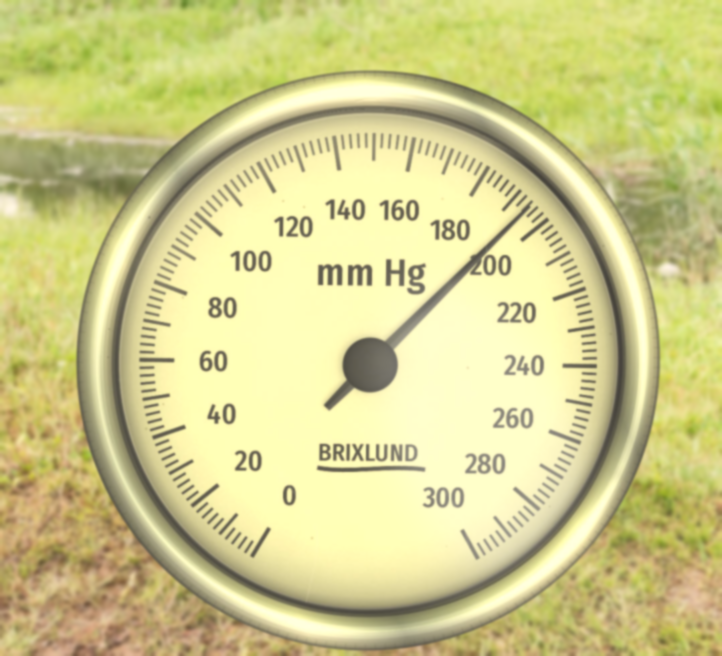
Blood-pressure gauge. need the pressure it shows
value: 194 mmHg
